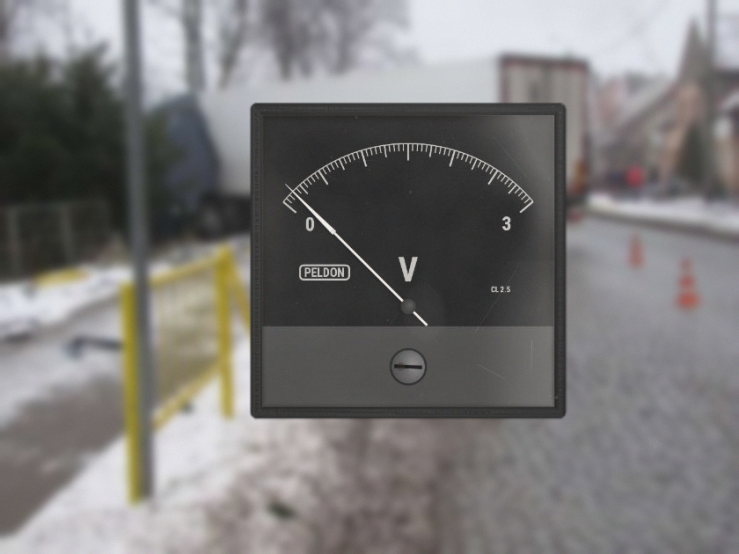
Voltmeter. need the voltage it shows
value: 0.15 V
